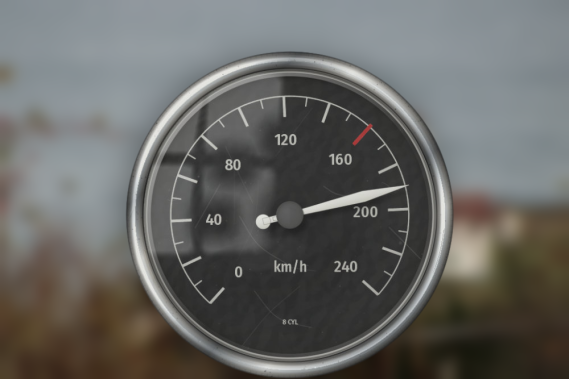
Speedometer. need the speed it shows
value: 190 km/h
